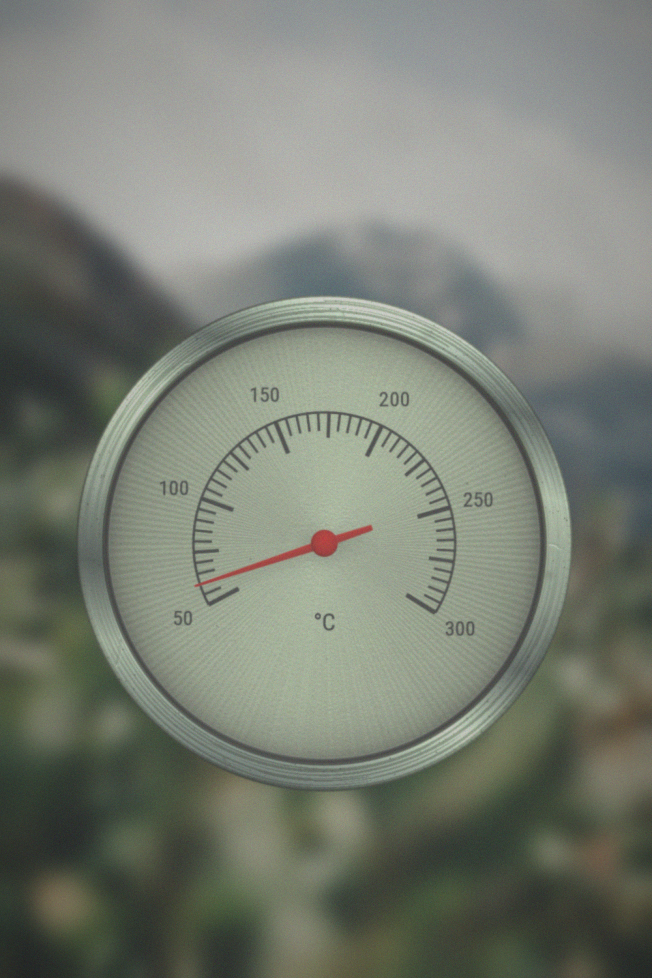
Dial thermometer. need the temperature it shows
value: 60 °C
